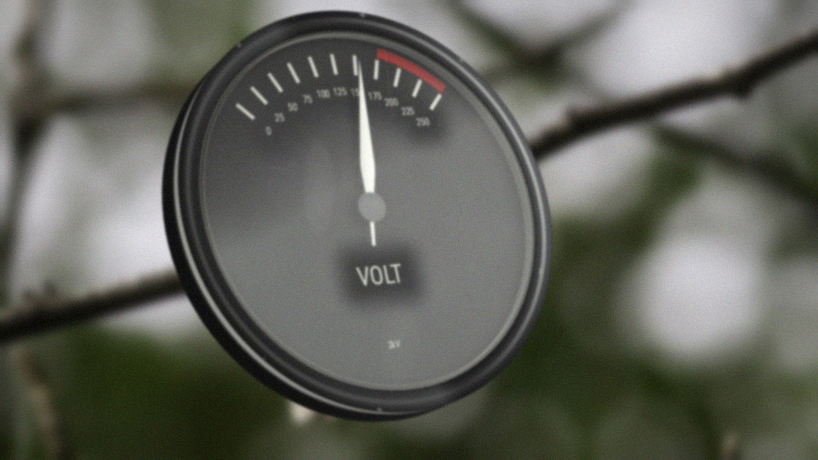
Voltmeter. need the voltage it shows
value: 150 V
